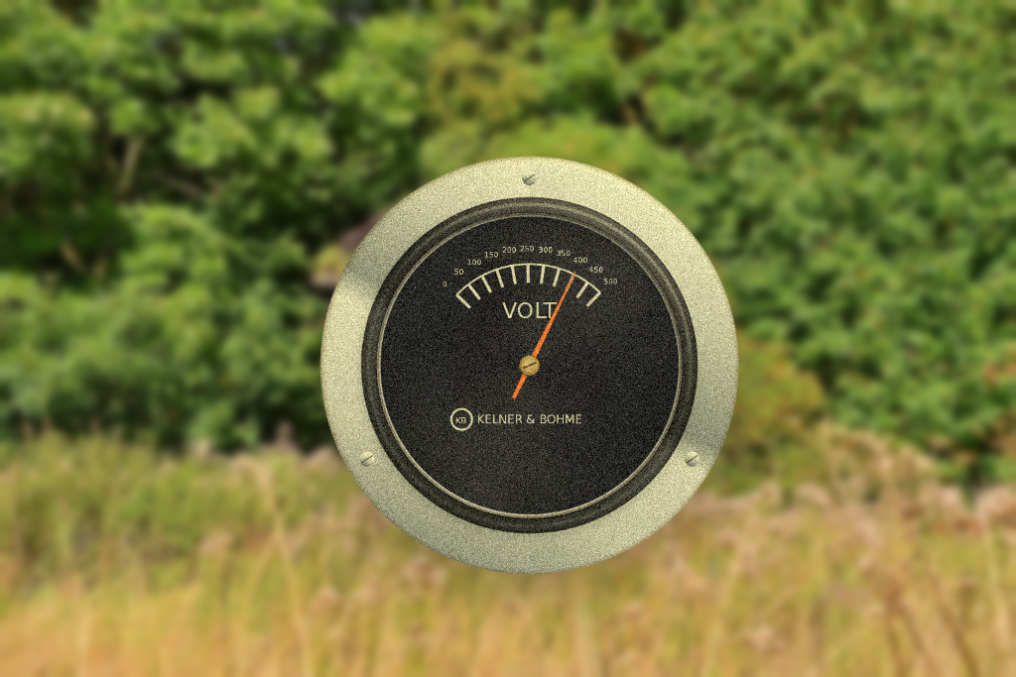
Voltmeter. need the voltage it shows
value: 400 V
